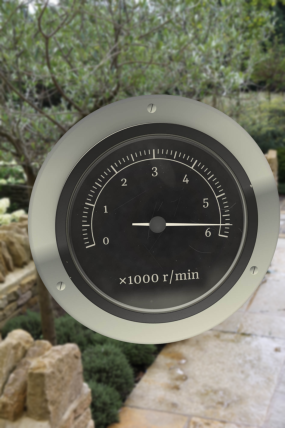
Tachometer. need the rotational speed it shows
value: 5700 rpm
